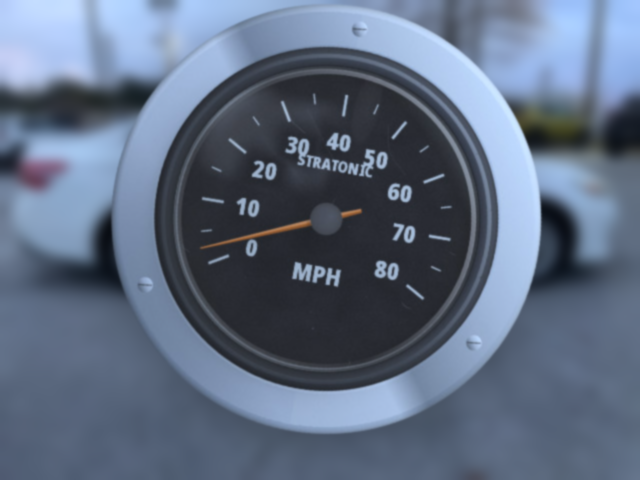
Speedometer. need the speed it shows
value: 2.5 mph
